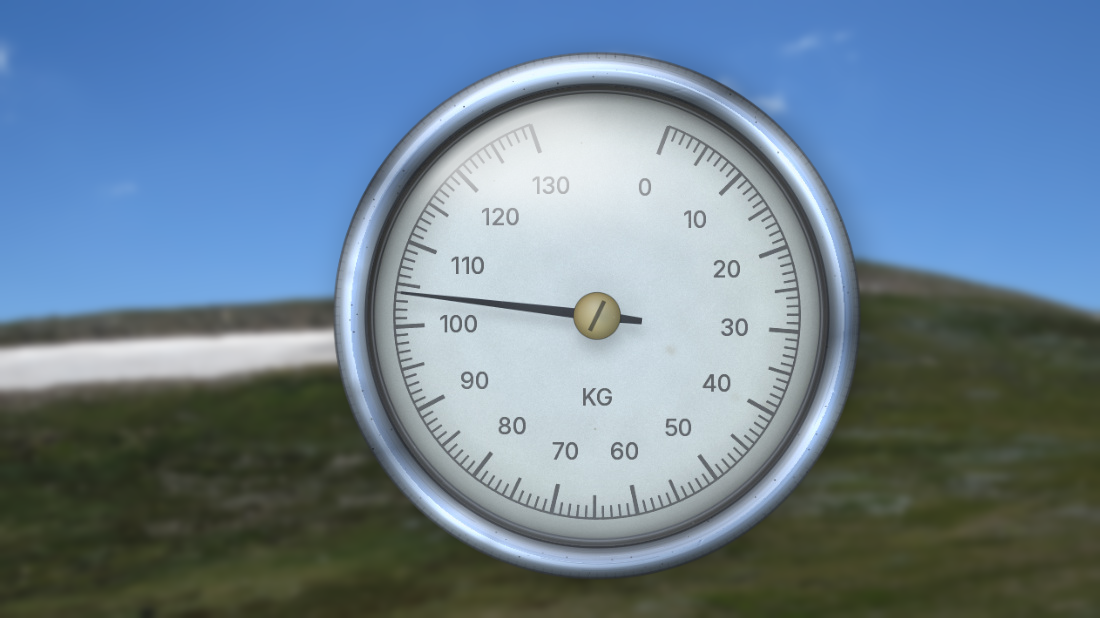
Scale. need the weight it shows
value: 104 kg
